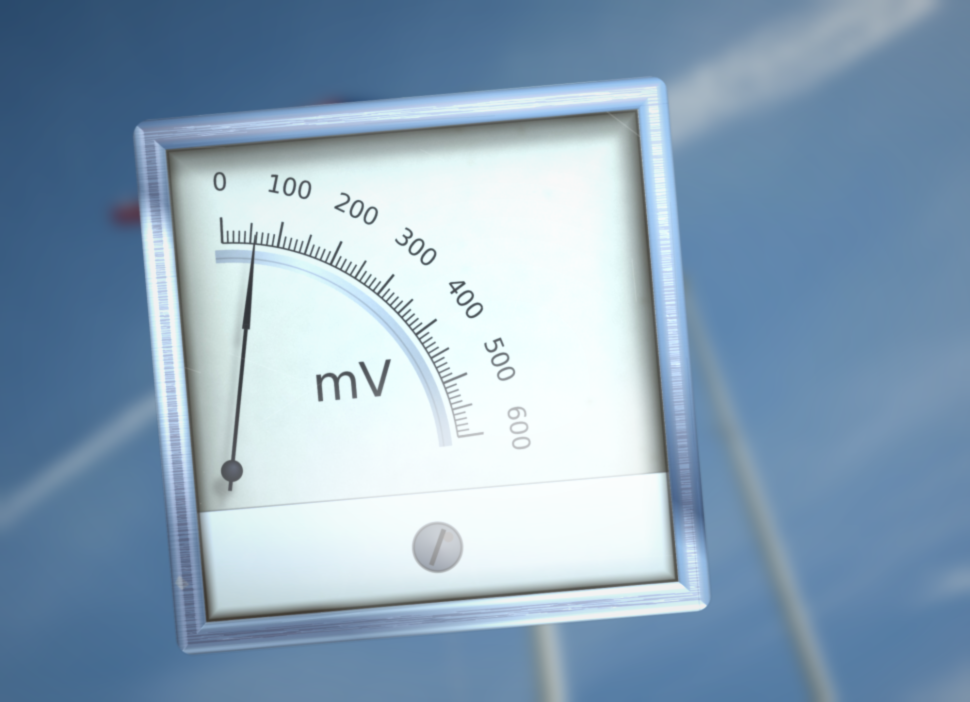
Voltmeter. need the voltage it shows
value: 60 mV
